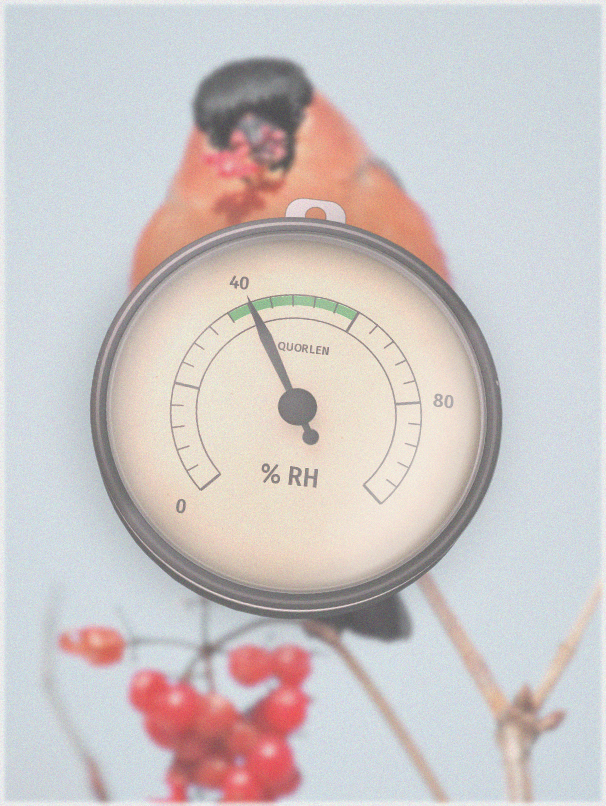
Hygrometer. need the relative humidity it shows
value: 40 %
